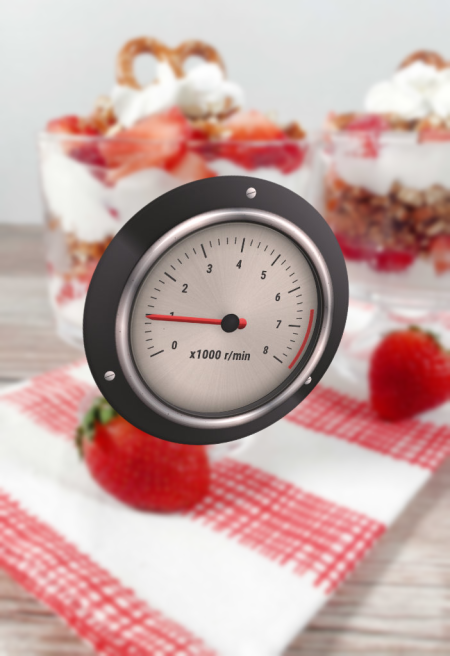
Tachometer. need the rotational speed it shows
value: 1000 rpm
